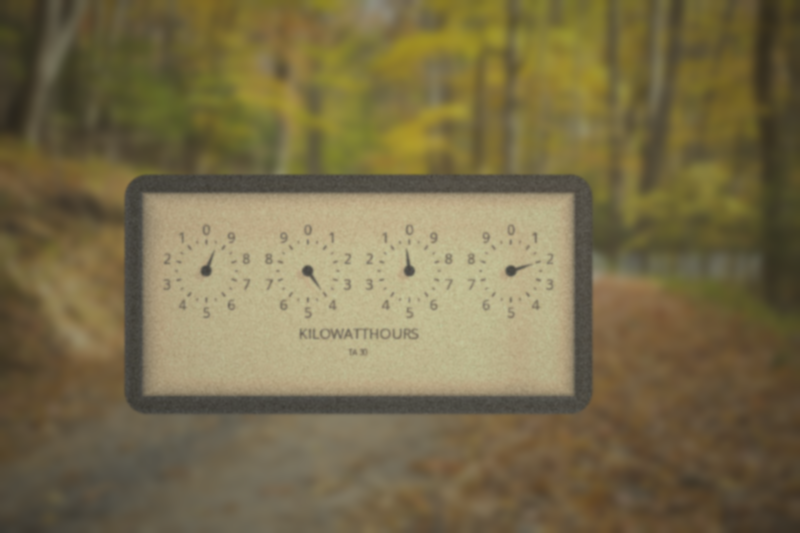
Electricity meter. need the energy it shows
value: 9402 kWh
